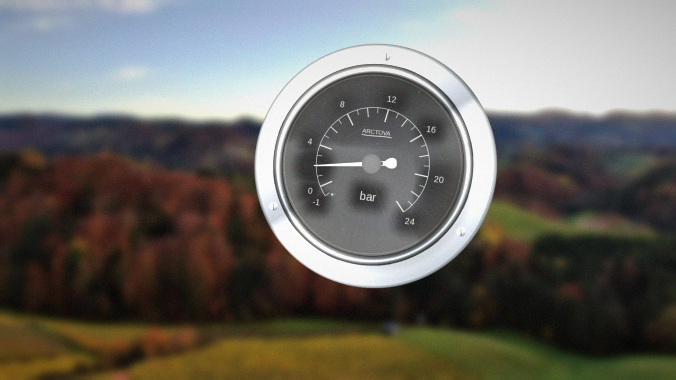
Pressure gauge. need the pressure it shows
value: 2 bar
